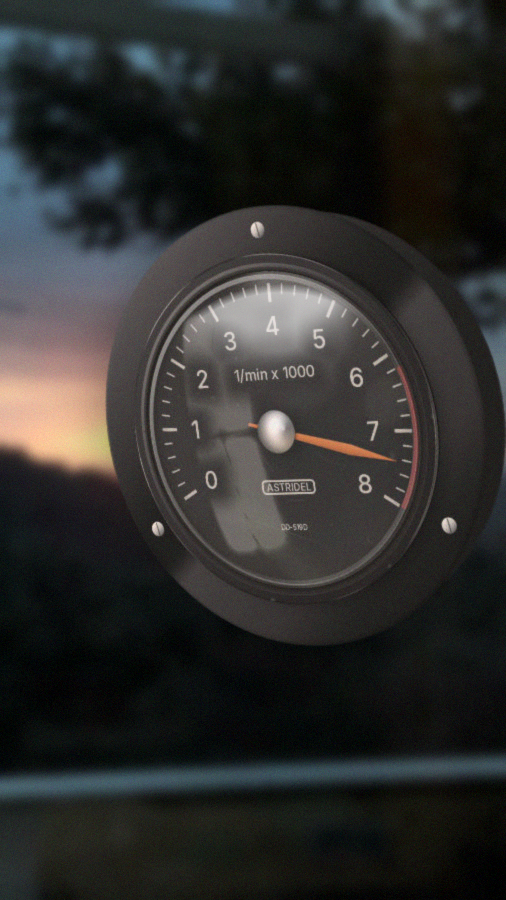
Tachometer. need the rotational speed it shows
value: 7400 rpm
